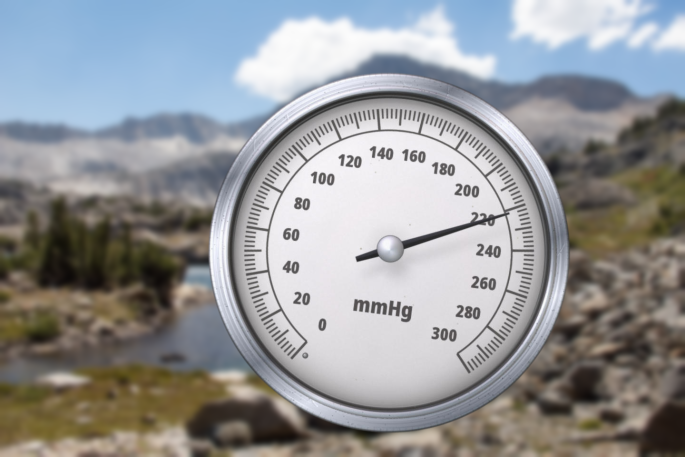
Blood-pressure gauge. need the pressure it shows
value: 222 mmHg
